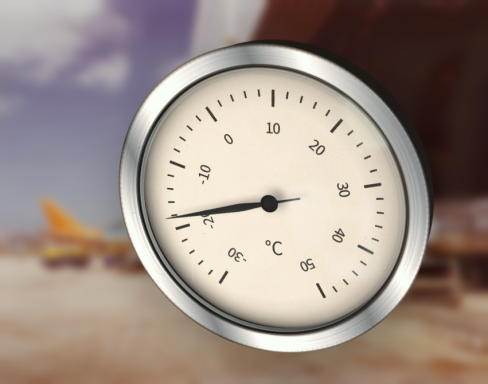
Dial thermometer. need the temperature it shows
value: -18 °C
